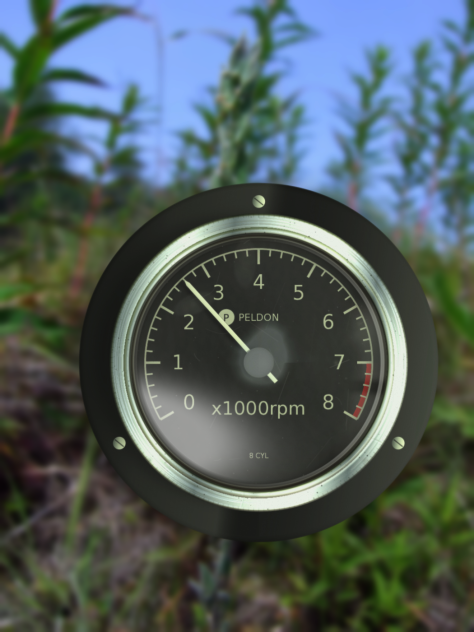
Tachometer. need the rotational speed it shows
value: 2600 rpm
